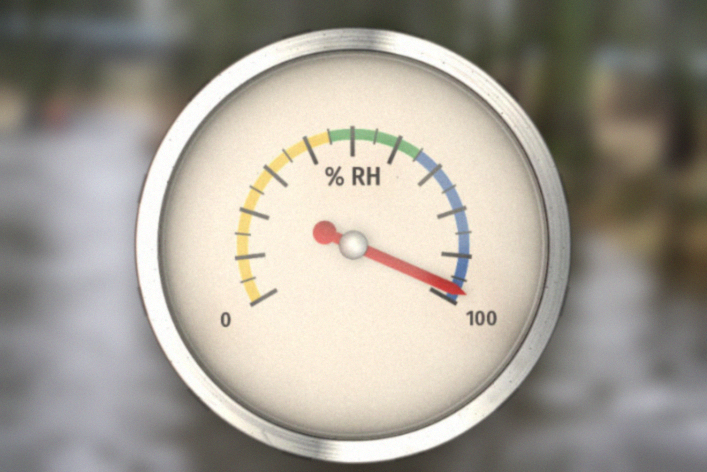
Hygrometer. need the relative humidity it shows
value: 97.5 %
